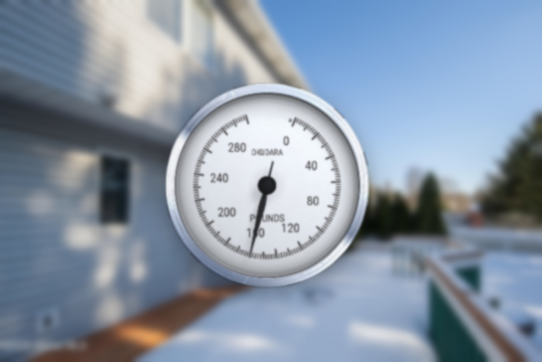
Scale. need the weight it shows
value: 160 lb
